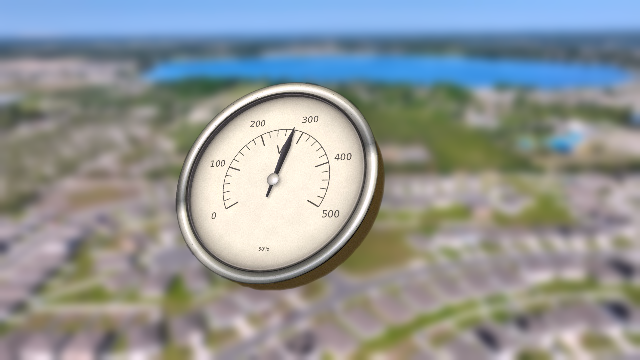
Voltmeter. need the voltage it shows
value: 280 V
